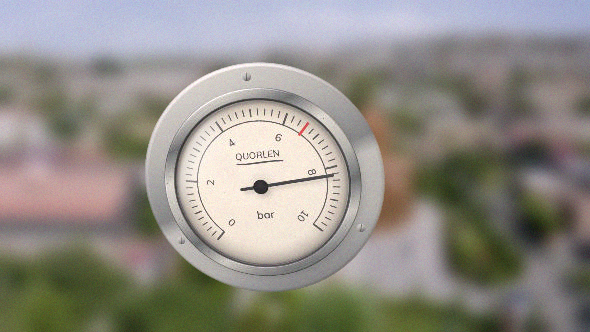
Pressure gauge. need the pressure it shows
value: 8.2 bar
